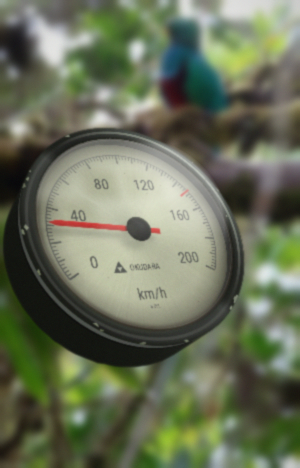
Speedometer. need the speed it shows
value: 30 km/h
